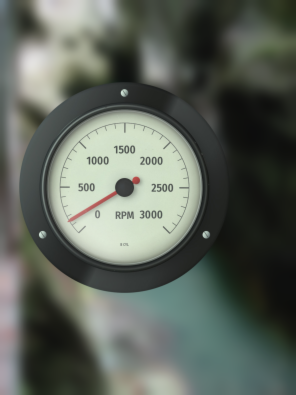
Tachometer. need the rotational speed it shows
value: 150 rpm
